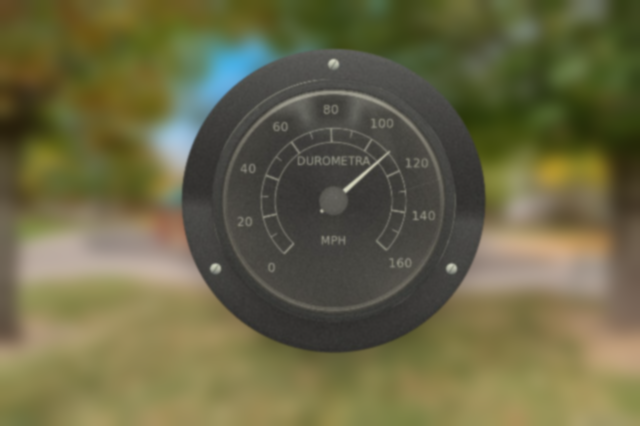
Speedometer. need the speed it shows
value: 110 mph
